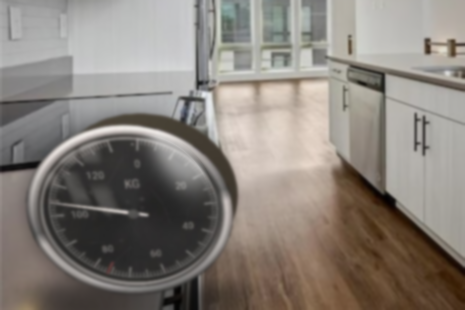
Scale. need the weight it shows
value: 105 kg
